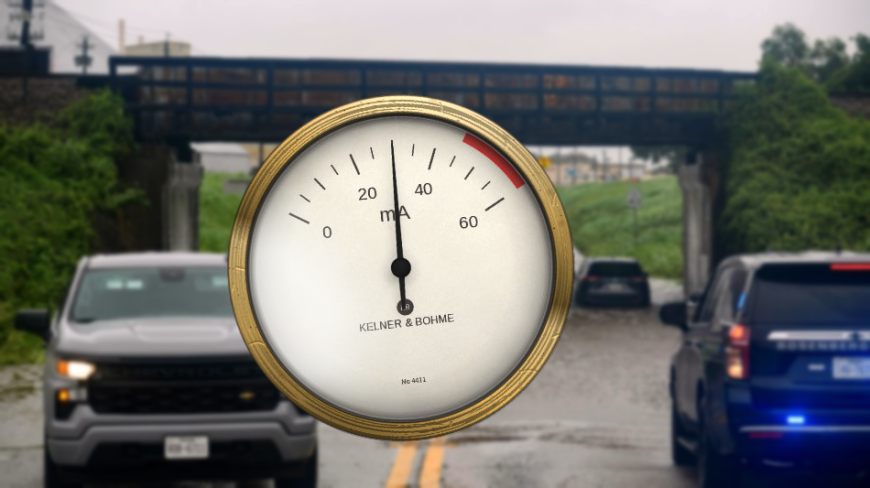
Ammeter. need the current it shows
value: 30 mA
